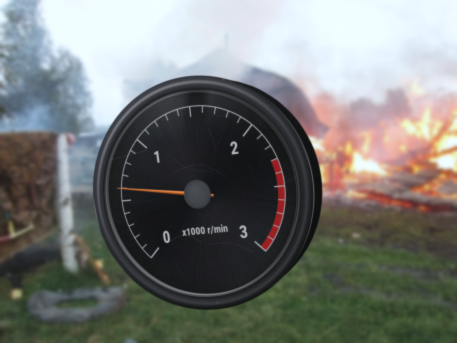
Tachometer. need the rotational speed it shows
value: 600 rpm
